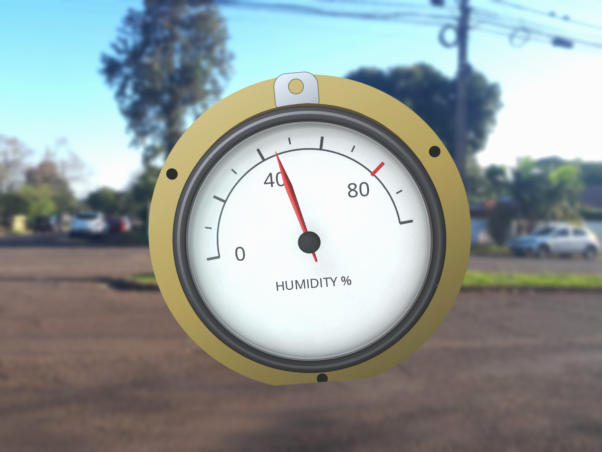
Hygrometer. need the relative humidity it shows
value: 45 %
